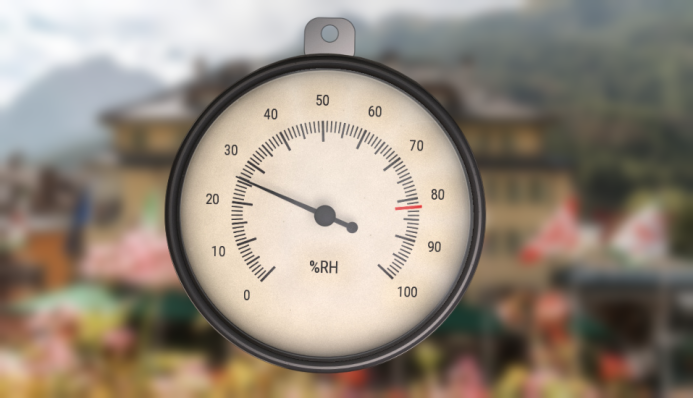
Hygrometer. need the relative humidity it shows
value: 26 %
